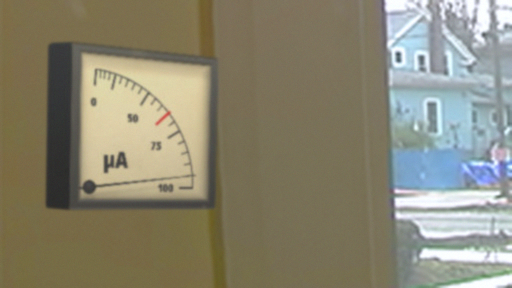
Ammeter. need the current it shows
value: 95 µA
